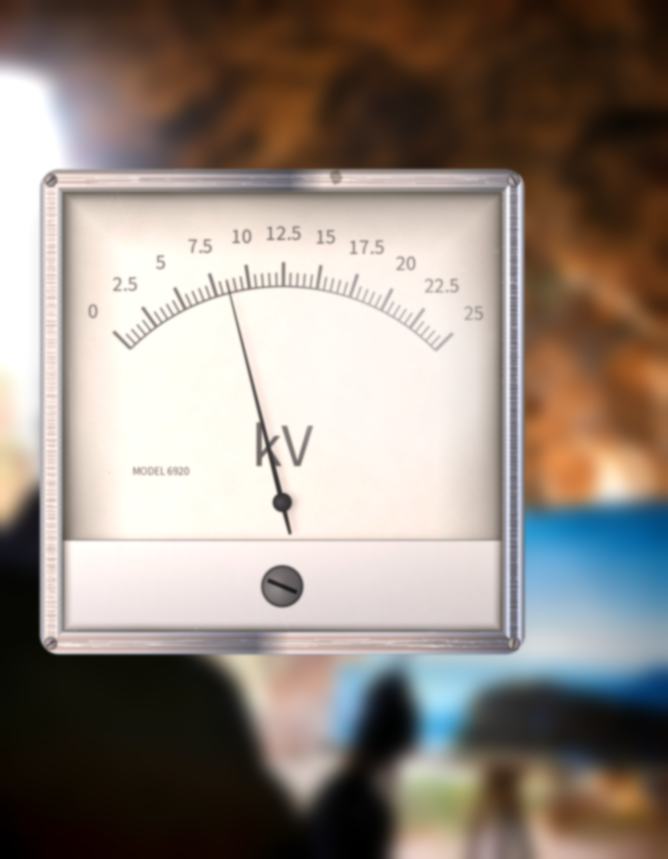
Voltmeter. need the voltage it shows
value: 8.5 kV
